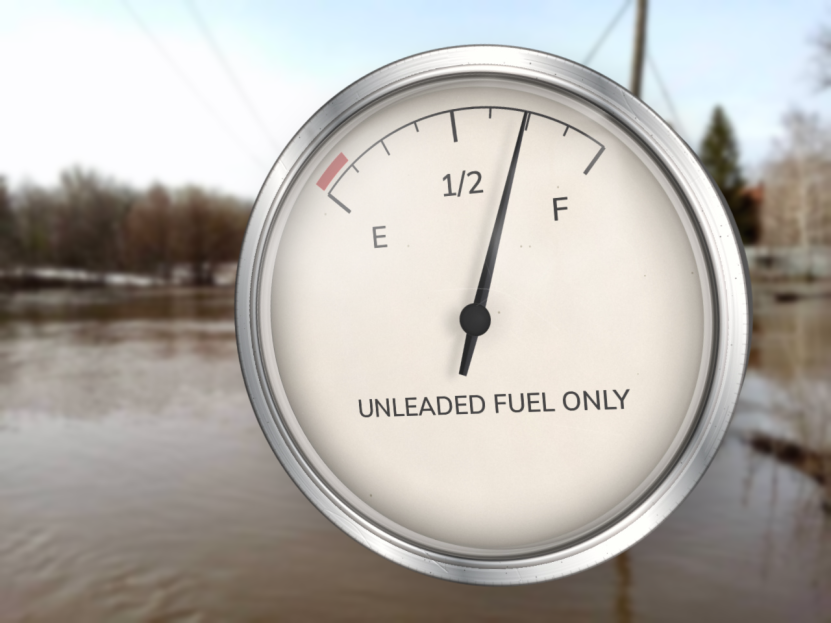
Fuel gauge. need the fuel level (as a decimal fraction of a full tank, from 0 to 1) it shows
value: 0.75
